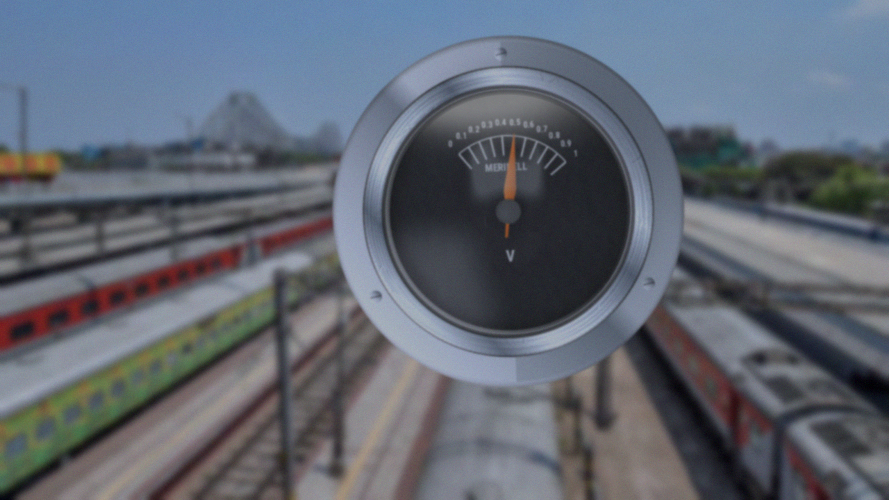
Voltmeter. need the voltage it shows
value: 0.5 V
